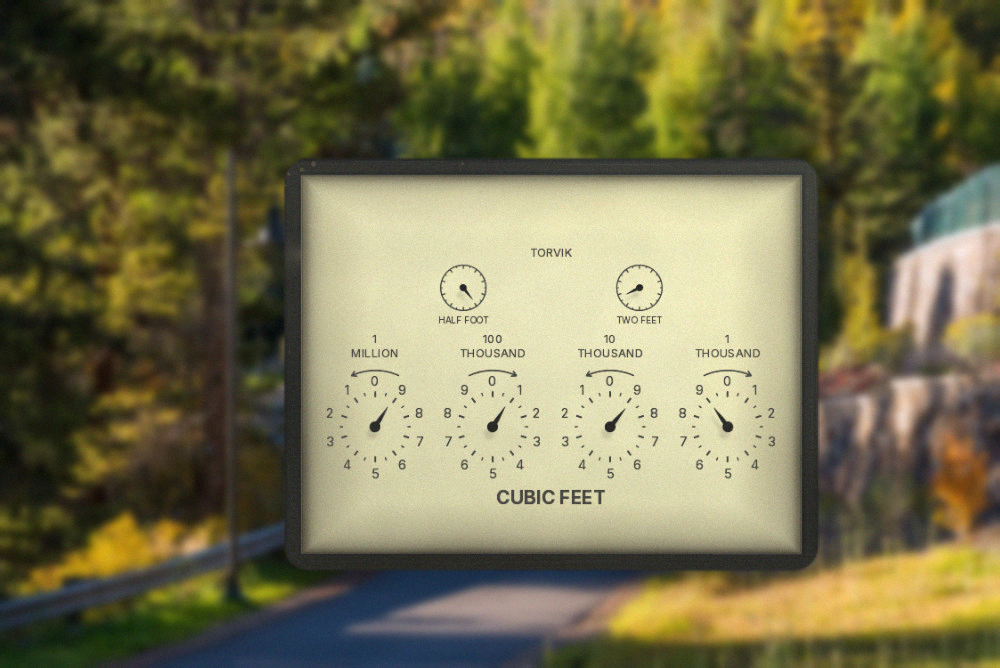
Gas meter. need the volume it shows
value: 908900 ft³
